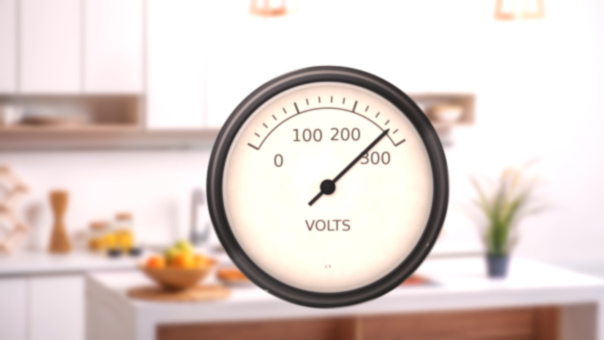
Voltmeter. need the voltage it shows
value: 270 V
